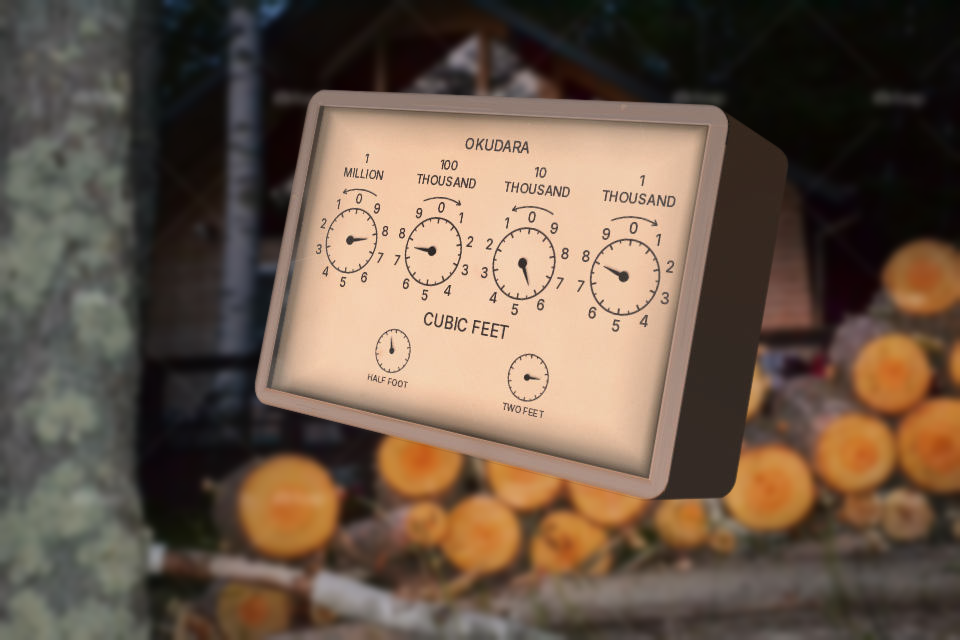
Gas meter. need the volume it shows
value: 775800 ft³
